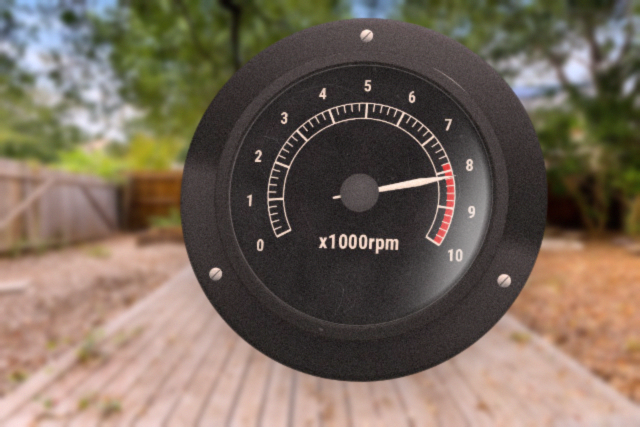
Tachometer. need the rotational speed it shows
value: 8200 rpm
